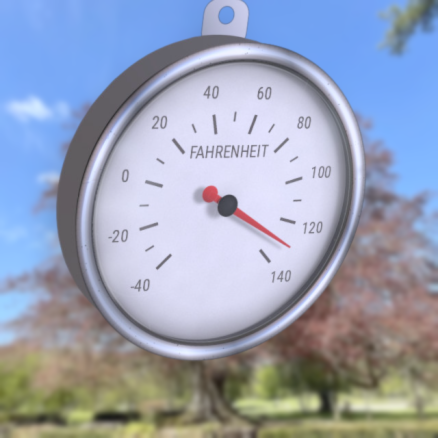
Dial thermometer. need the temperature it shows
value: 130 °F
